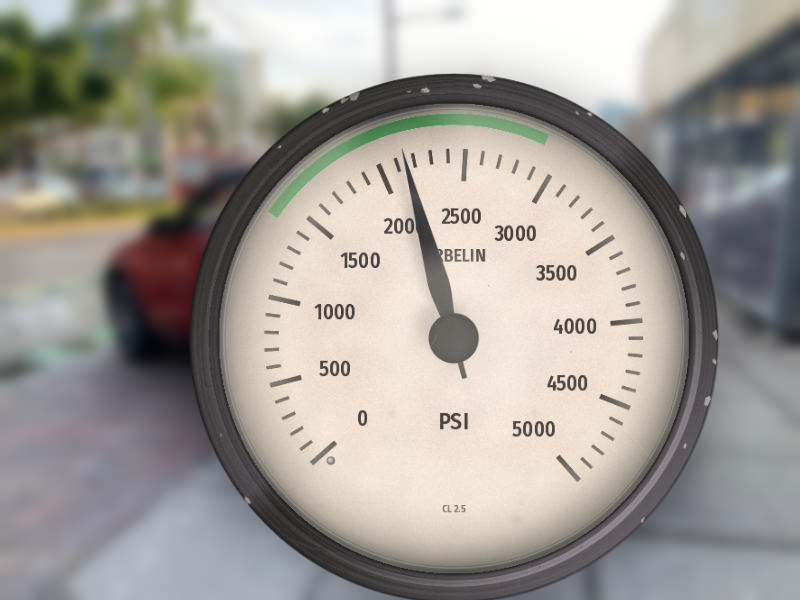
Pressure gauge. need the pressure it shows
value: 2150 psi
